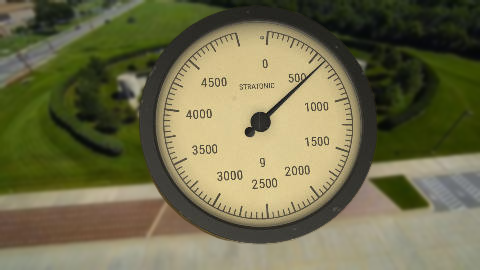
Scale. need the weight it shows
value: 600 g
